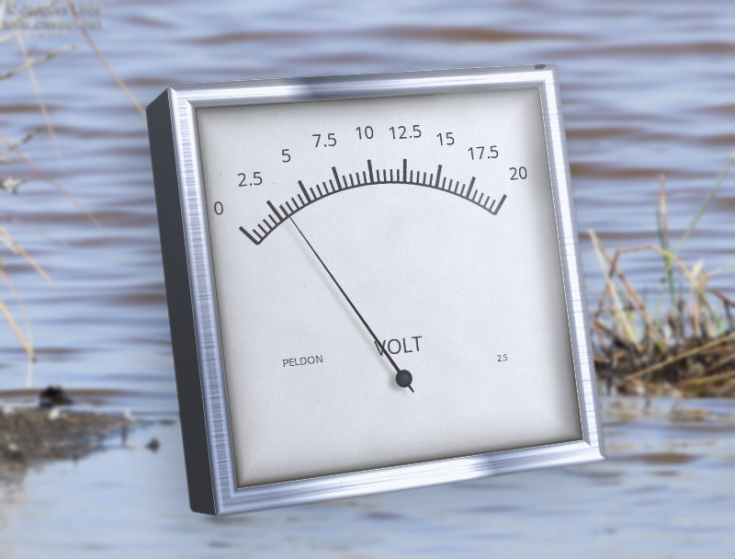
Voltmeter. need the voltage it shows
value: 3 V
